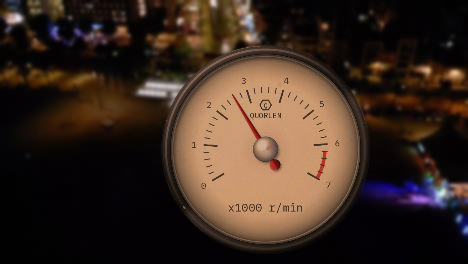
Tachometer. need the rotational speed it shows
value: 2600 rpm
